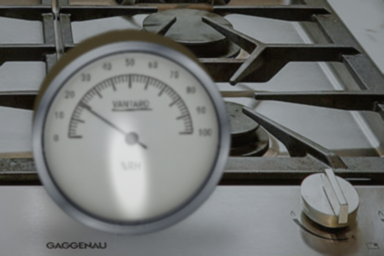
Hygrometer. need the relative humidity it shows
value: 20 %
